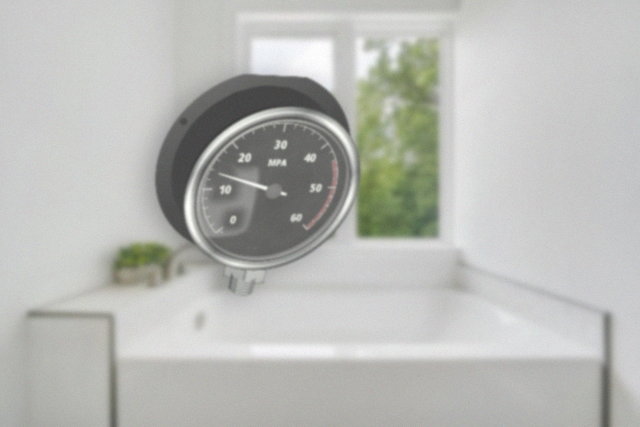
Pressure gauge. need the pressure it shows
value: 14 MPa
